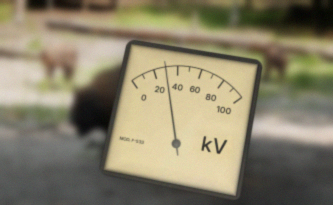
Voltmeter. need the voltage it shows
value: 30 kV
